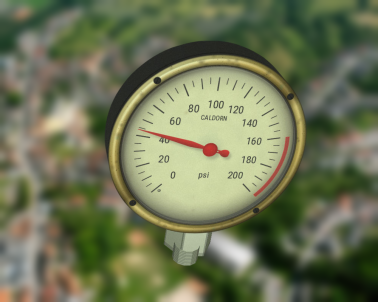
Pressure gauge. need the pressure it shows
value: 45 psi
